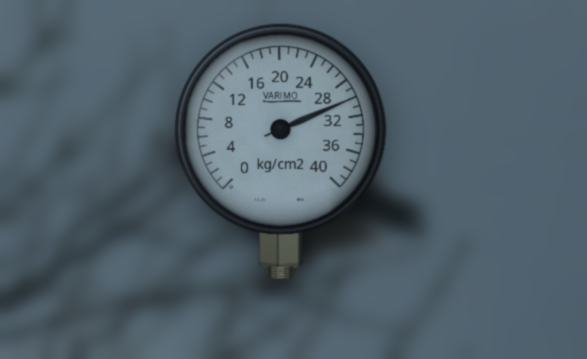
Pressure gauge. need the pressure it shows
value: 30 kg/cm²
